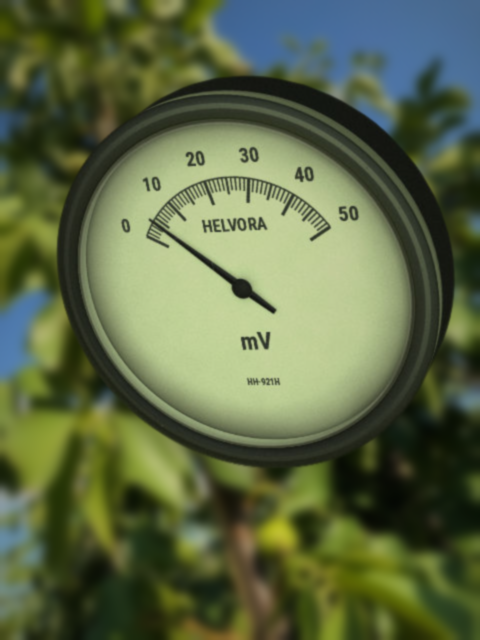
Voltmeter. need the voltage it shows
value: 5 mV
